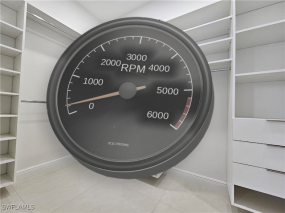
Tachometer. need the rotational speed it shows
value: 200 rpm
